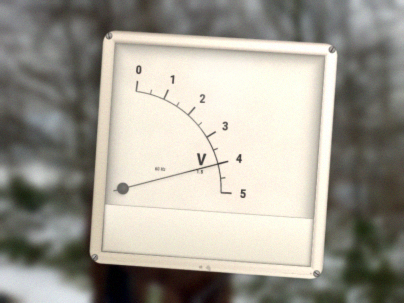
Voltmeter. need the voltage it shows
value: 4 V
